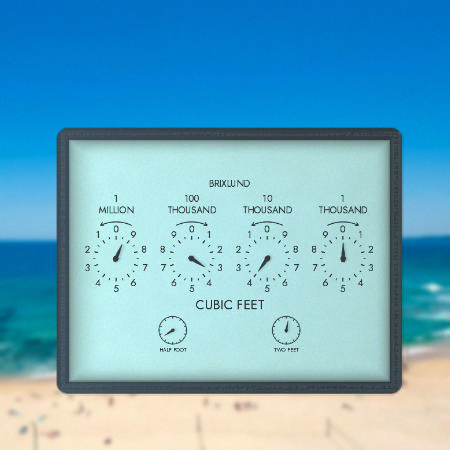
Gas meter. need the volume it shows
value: 934000 ft³
